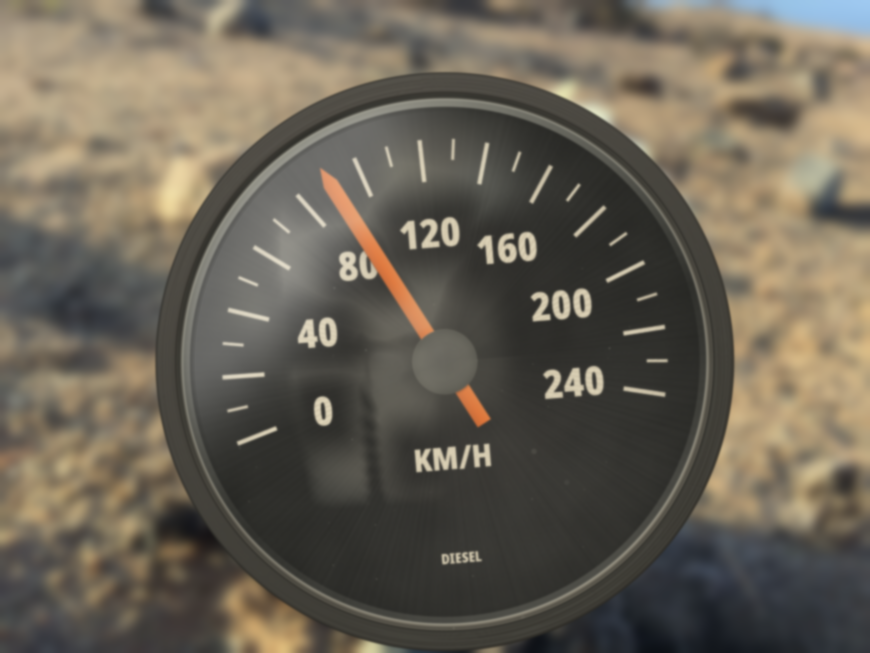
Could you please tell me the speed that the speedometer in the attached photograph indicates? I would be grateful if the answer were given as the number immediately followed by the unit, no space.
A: 90km/h
